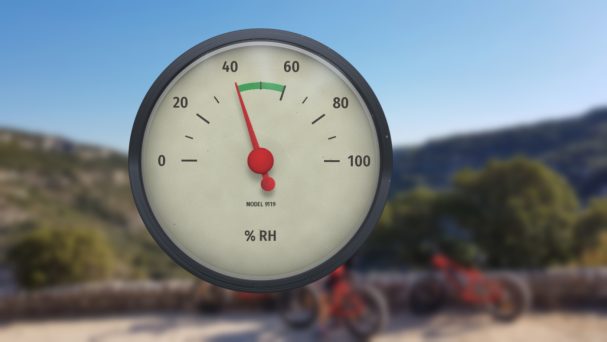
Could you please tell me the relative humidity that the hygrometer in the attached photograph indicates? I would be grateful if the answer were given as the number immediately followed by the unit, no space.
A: 40%
